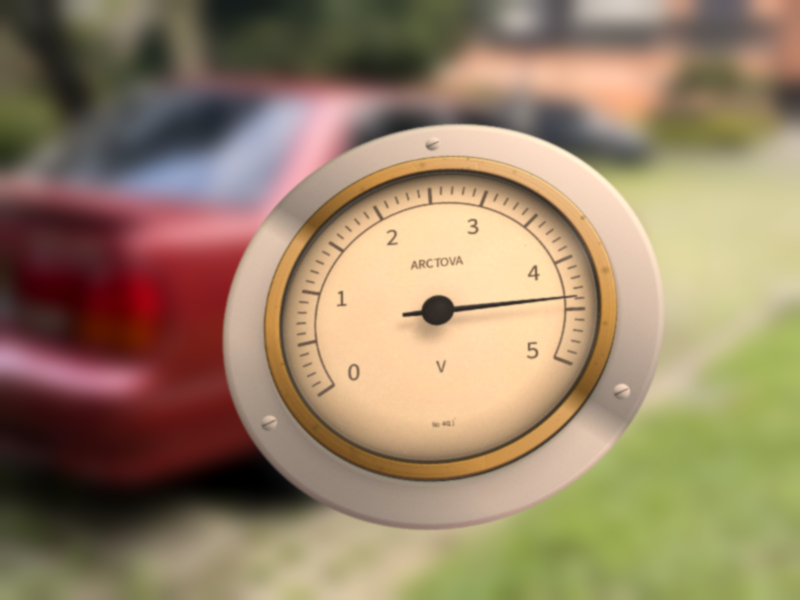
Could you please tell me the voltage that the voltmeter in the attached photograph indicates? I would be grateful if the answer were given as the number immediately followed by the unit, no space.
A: 4.4V
